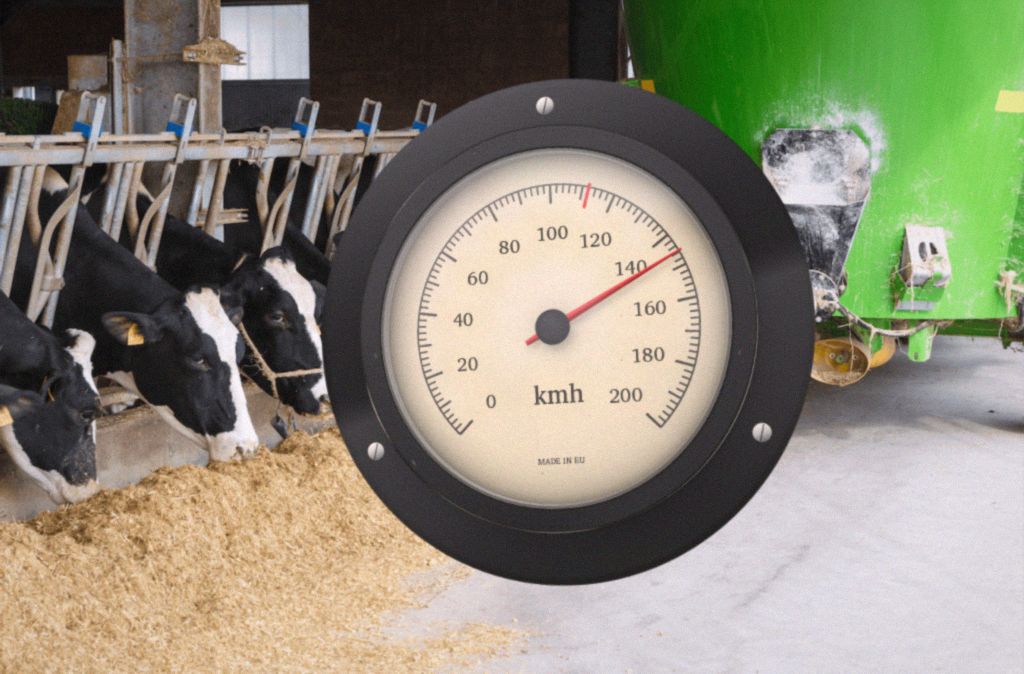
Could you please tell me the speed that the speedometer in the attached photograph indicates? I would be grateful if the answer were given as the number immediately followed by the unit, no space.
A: 146km/h
